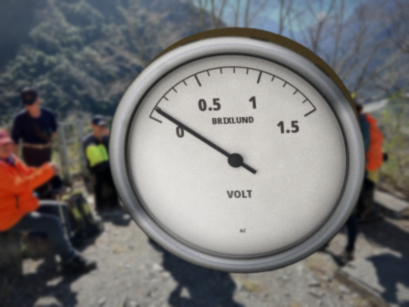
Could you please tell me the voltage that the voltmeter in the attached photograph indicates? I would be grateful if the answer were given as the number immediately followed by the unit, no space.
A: 0.1V
